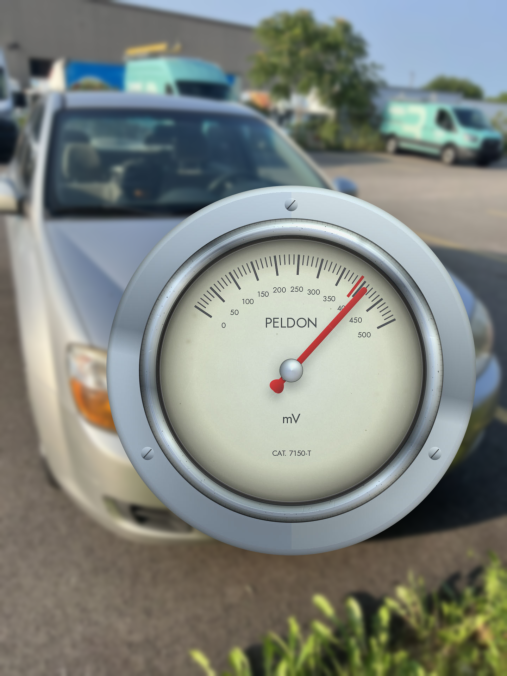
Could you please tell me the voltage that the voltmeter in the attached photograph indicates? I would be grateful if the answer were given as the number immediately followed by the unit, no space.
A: 410mV
